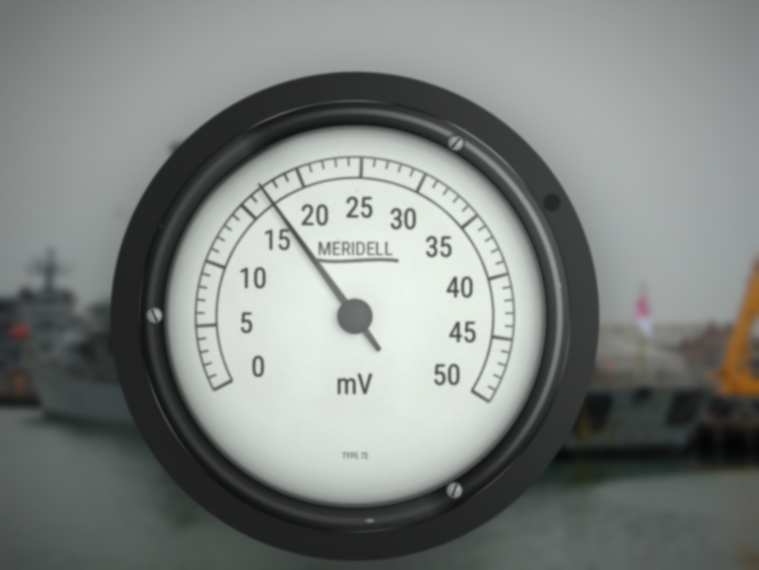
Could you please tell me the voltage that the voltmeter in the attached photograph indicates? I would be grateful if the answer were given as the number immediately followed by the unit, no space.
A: 17mV
